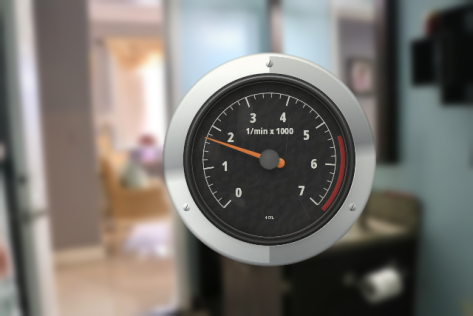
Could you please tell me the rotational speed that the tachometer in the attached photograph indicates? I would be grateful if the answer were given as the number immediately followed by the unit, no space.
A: 1700rpm
